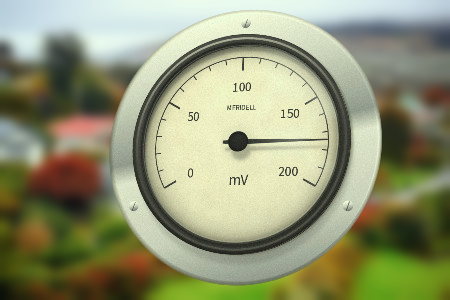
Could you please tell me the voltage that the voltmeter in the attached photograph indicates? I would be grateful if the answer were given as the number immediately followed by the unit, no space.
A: 175mV
